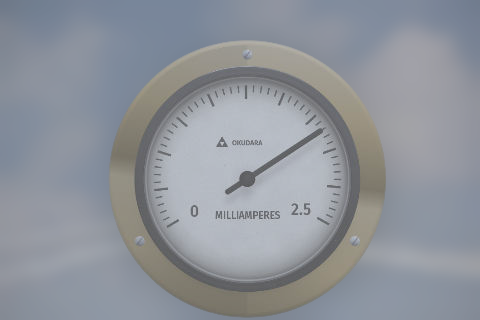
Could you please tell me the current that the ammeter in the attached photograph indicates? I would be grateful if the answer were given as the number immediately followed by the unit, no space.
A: 1.85mA
